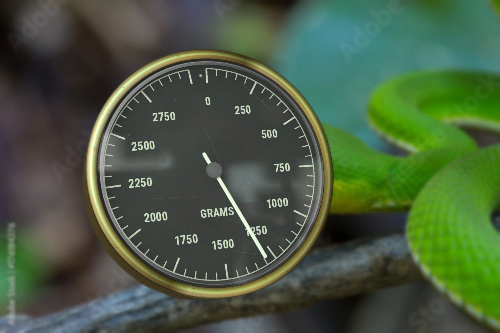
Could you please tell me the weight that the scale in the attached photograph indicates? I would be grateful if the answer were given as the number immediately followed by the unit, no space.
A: 1300g
